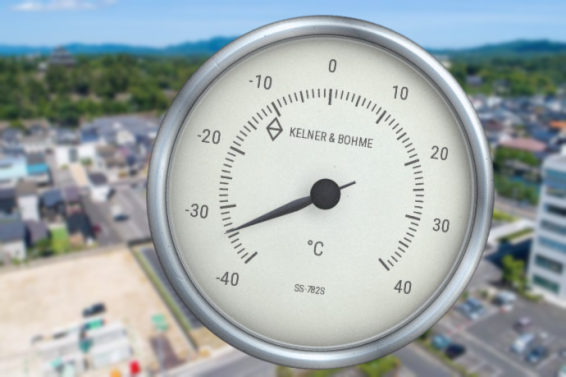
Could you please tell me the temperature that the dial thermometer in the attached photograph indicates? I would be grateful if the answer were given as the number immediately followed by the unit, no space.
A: -34°C
